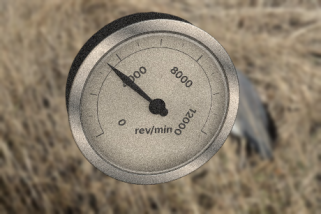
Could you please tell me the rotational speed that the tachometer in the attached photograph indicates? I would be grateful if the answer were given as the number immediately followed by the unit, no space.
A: 3500rpm
